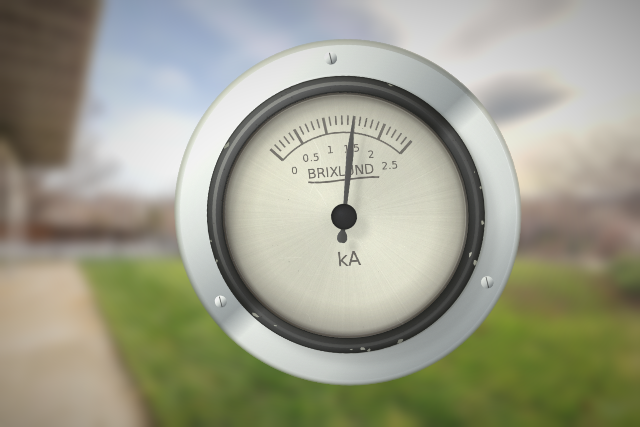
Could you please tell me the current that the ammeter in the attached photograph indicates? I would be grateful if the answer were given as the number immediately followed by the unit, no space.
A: 1.5kA
